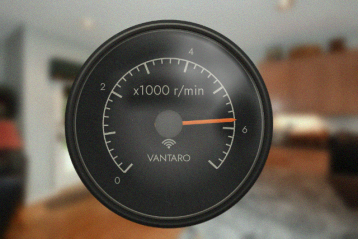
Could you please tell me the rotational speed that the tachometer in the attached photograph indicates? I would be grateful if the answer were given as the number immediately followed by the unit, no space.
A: 5800rpm
